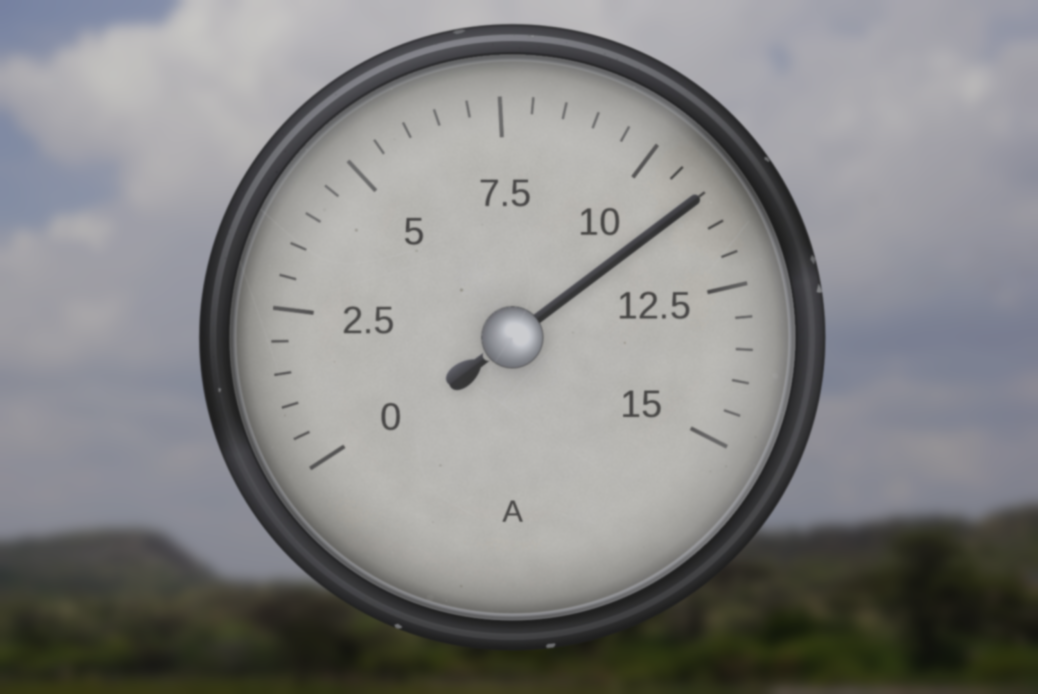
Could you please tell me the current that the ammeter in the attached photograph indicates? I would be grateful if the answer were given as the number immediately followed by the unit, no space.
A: 11A
